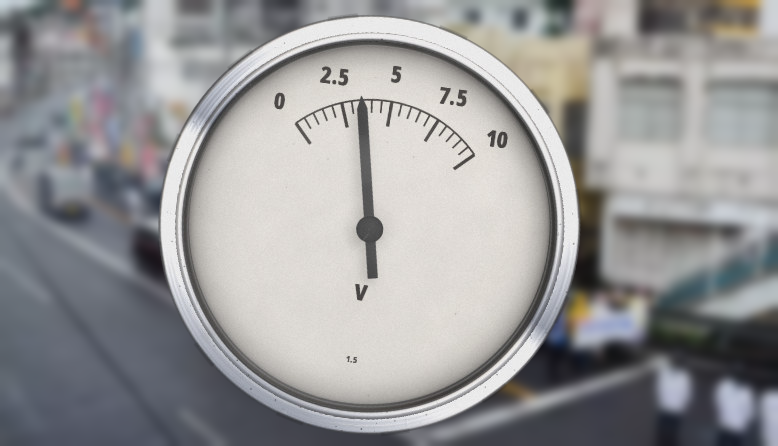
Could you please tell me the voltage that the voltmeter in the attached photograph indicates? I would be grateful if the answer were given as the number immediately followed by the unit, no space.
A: 3.5V
